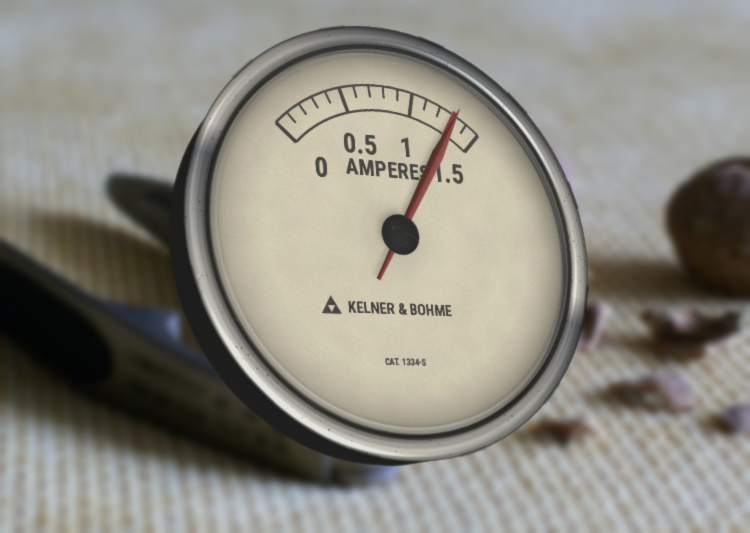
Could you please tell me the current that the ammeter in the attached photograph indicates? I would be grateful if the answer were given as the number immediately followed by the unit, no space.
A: 1.3A
